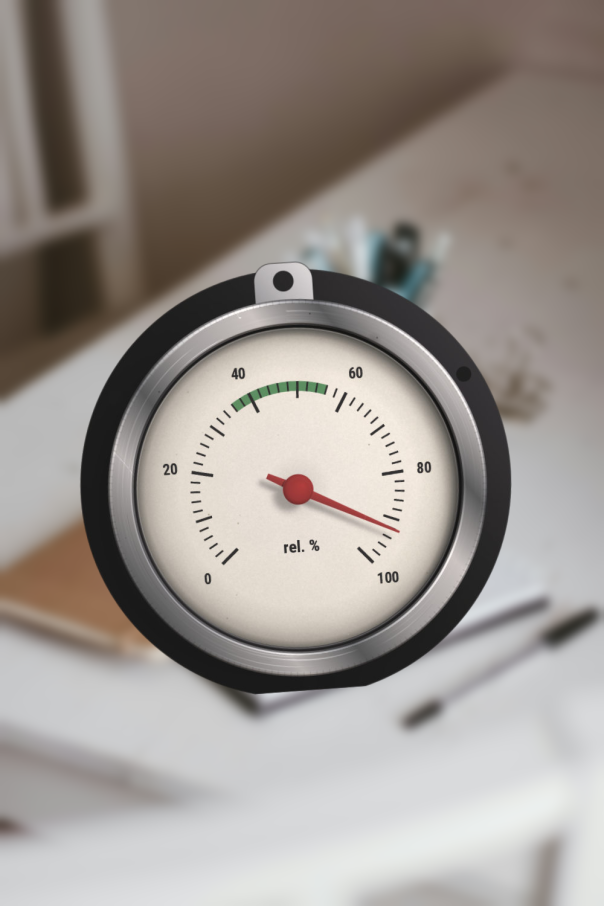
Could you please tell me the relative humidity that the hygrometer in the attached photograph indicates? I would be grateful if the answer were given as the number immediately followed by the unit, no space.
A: 92%
